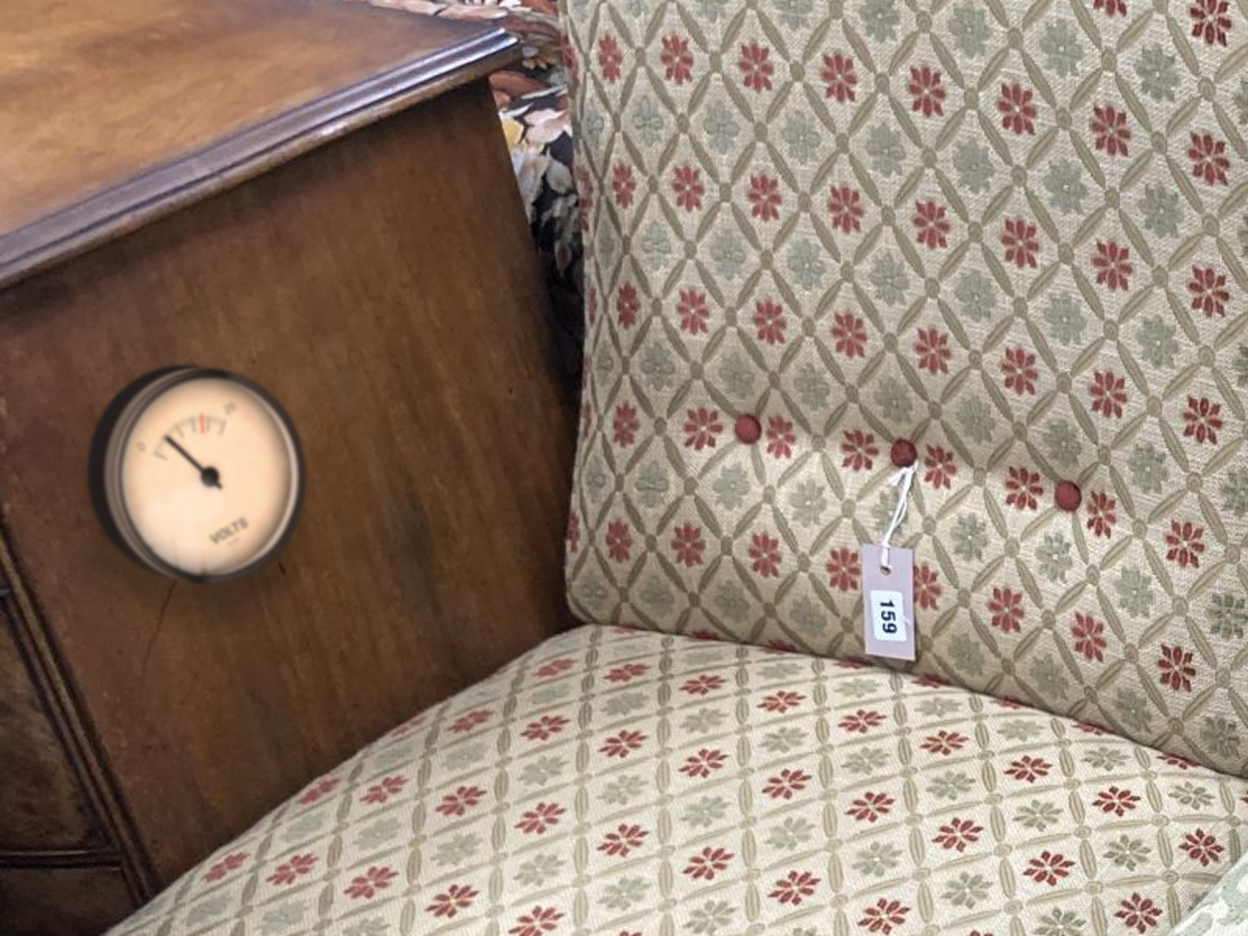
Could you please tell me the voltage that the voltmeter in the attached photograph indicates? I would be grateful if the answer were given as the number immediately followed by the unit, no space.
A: 5V
